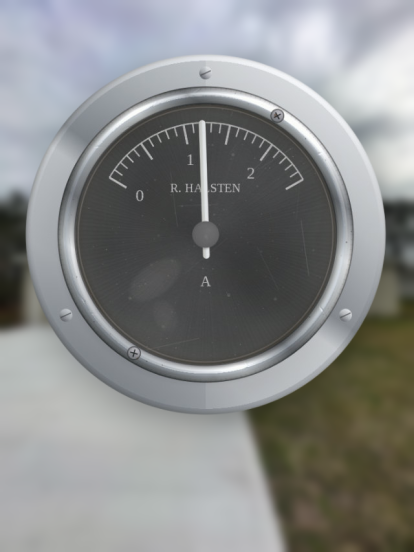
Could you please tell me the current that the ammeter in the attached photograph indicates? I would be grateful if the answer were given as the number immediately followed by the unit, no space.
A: 1.2A
